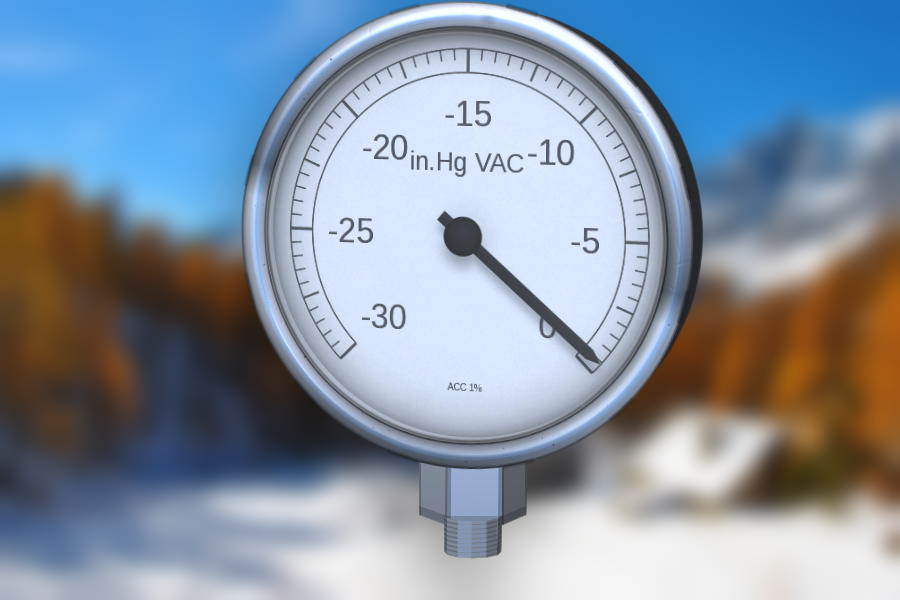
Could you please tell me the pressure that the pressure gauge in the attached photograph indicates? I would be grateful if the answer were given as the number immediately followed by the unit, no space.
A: -0.5inHg
